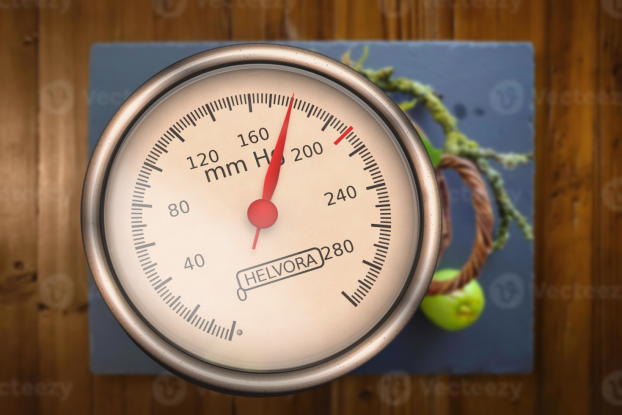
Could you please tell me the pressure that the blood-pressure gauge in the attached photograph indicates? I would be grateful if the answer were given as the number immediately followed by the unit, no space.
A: 180mmHg
